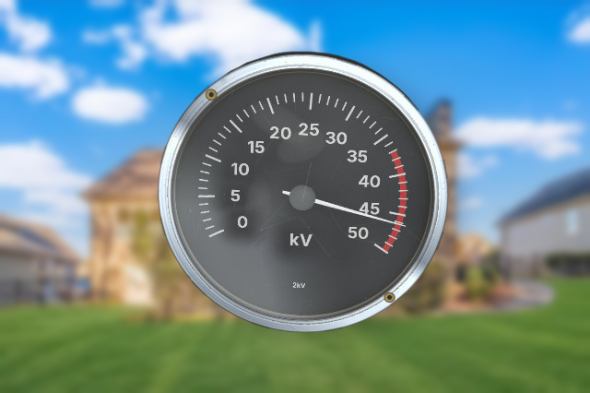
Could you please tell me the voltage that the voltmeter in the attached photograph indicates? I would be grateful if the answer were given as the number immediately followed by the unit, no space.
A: 46kV
